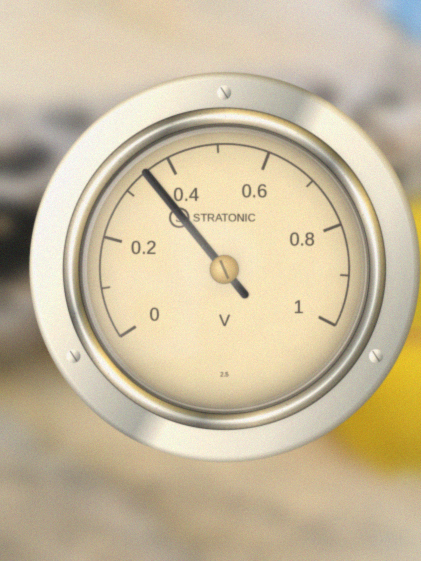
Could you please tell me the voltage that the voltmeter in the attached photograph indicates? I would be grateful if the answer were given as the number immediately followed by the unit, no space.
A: 0.35V
